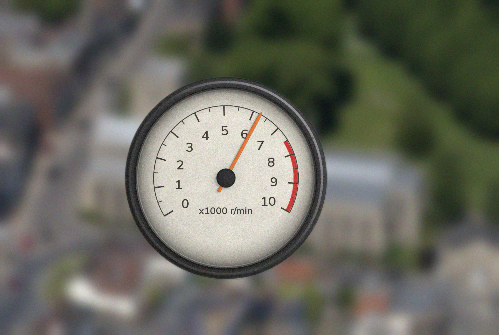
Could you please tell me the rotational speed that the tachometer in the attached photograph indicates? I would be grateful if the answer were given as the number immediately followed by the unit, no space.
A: 6250rpm
